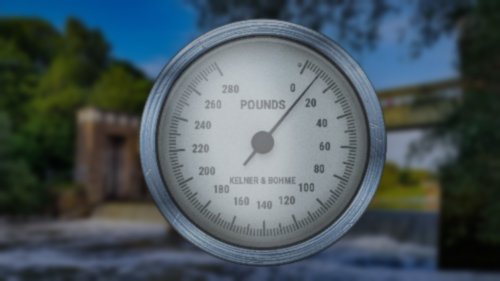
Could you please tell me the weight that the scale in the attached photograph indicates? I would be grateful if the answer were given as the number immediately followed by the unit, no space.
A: 10lb
